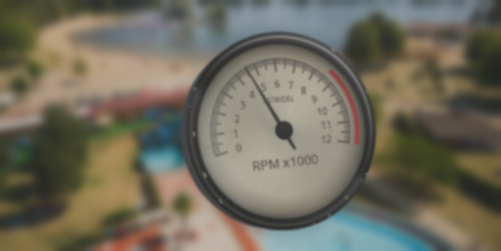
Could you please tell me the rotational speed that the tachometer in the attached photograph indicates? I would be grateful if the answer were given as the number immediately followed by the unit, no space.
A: 4500rpm
